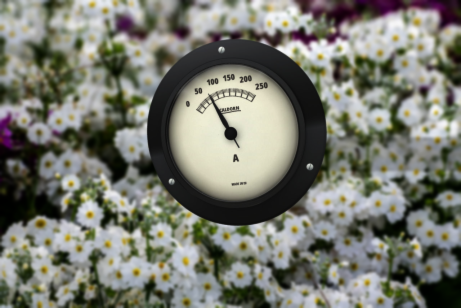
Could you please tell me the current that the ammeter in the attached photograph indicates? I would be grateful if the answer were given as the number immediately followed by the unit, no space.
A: 75A
